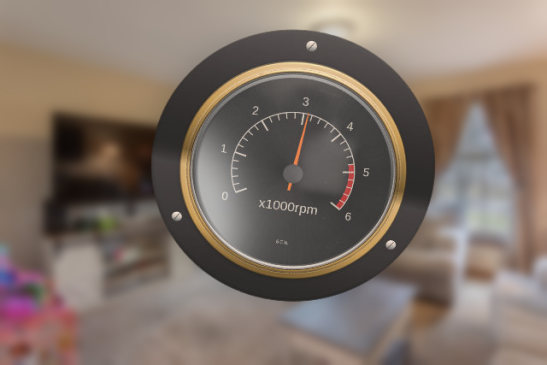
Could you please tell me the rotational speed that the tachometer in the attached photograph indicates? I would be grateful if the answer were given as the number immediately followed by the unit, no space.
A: 3100rpm
